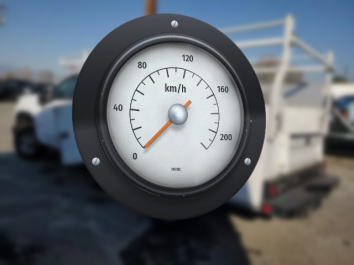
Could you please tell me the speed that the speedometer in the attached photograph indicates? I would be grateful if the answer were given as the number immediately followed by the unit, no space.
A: 0km/h
